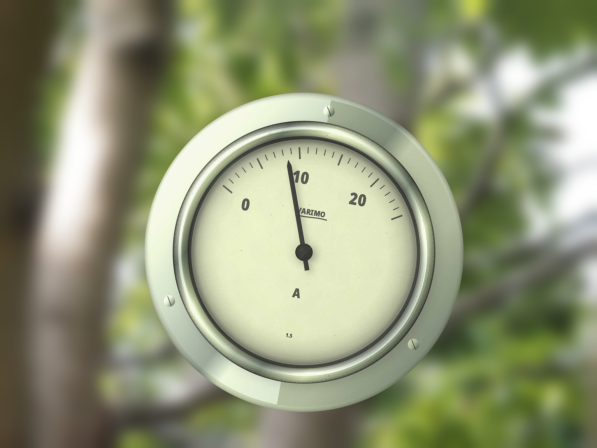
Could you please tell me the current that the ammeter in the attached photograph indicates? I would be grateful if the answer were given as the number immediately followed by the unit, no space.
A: 8.5A
